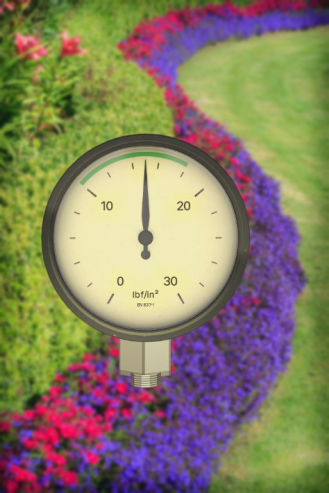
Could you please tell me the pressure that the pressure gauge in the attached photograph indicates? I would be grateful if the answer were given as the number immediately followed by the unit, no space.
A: 15psi
